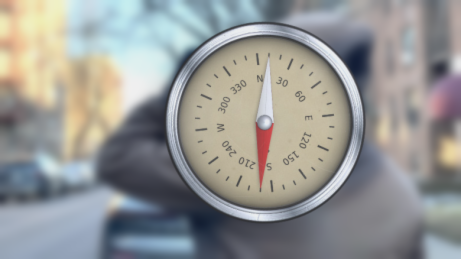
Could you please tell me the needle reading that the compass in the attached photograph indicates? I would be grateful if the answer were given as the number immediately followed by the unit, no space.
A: 190°
